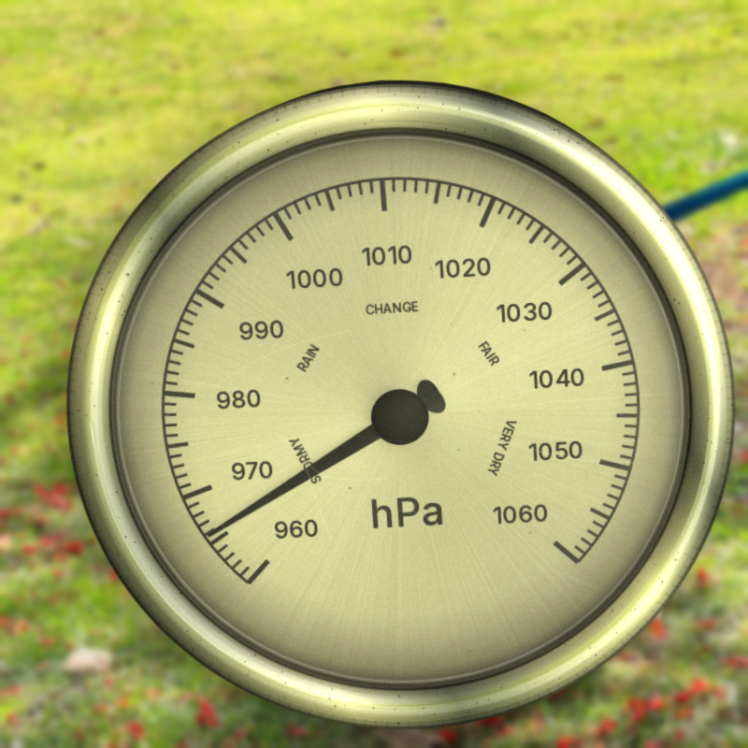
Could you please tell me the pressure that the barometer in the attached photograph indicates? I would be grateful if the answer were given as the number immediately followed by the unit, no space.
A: 966hPa
